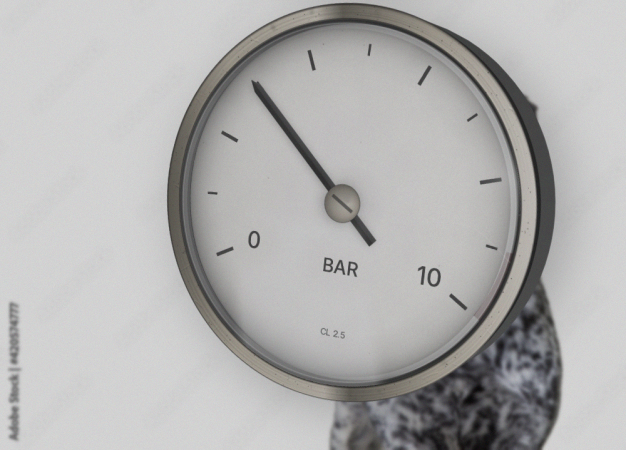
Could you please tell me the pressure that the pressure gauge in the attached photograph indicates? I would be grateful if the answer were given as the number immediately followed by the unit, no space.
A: 3bar
